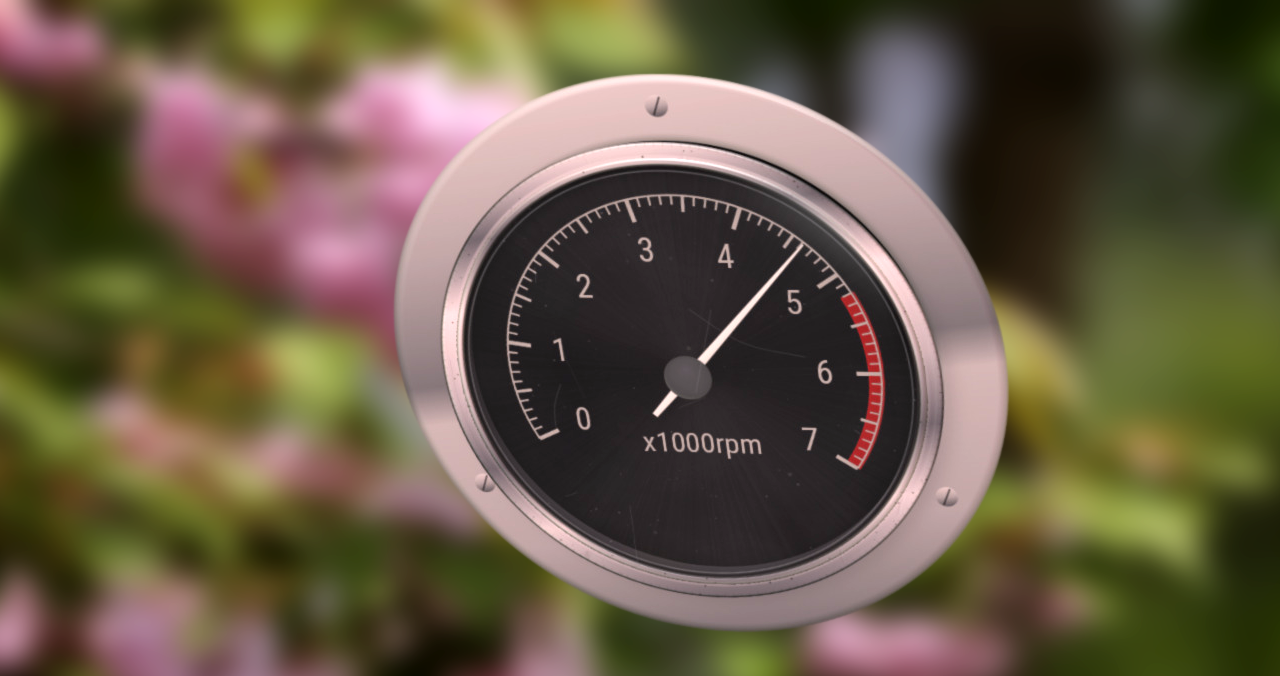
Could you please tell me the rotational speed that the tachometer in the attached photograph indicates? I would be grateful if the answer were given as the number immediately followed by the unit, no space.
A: 4600rpm
